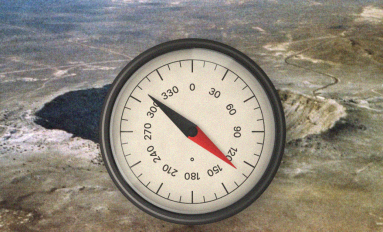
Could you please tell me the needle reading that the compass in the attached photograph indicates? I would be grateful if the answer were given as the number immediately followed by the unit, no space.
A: 130°
